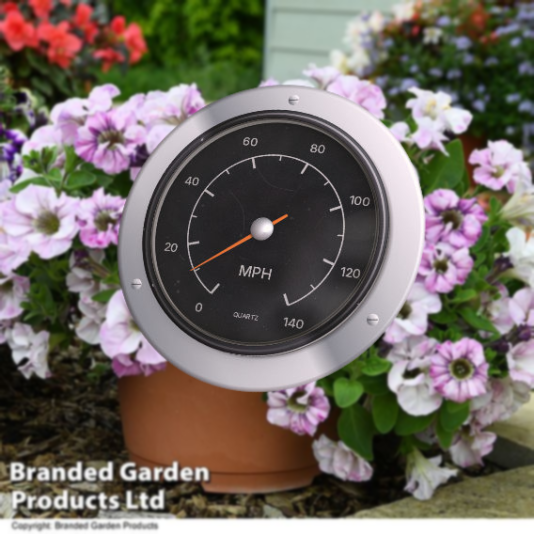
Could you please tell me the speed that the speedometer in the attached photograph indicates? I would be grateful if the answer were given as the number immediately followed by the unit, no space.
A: 10mph
